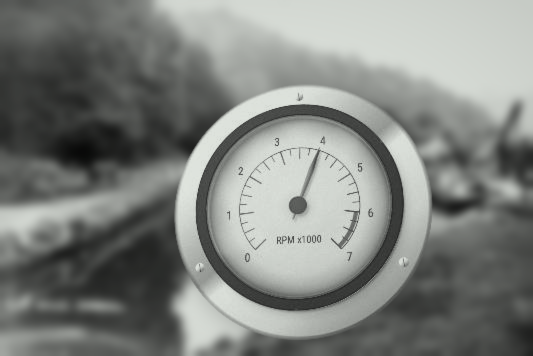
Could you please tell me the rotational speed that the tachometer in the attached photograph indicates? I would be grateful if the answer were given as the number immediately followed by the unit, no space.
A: 4000rpm
